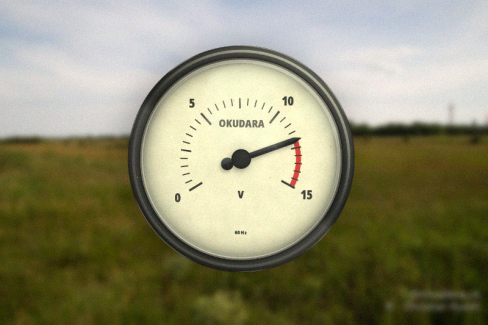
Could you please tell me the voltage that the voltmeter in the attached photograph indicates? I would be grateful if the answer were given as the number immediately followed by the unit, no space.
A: 12V
